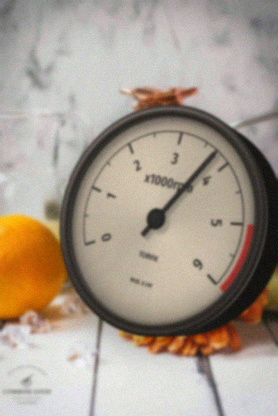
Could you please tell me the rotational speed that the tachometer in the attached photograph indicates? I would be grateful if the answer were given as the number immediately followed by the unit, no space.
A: 3750rpm
